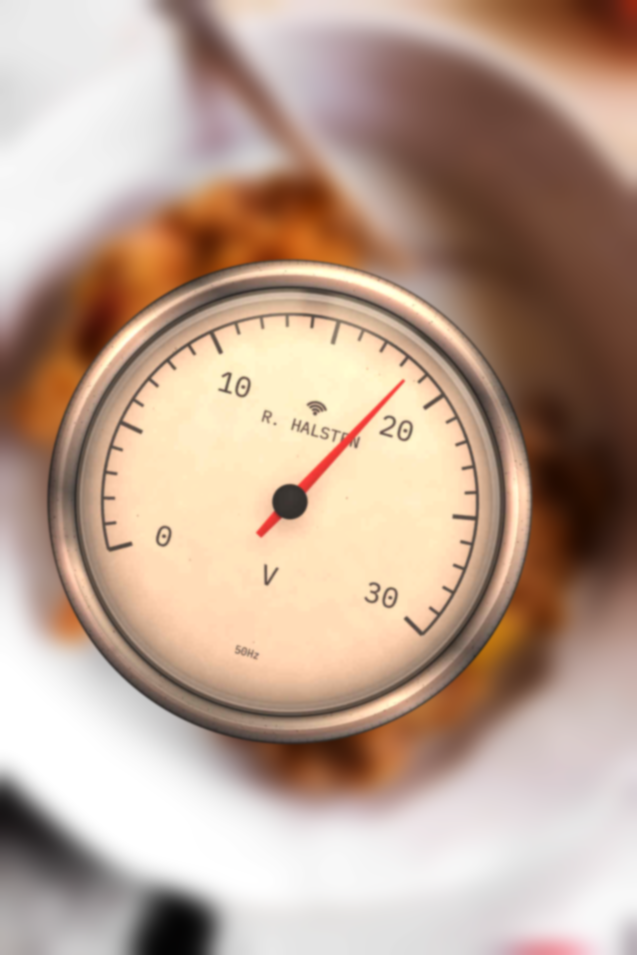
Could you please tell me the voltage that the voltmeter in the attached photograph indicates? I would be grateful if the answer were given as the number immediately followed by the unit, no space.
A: 18.5V
